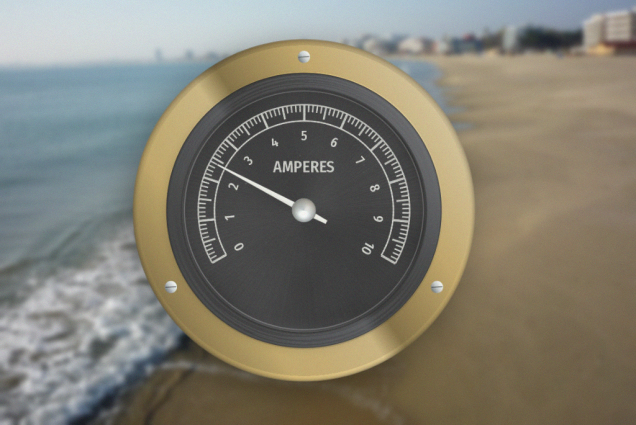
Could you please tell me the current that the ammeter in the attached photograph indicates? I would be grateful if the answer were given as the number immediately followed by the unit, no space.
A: 2.4A
